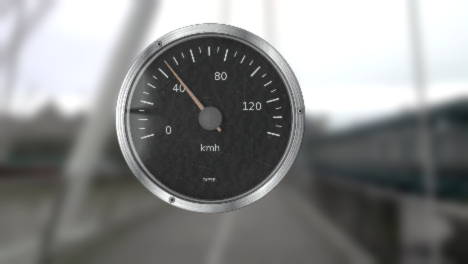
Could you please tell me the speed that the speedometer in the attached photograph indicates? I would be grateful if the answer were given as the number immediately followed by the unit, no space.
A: 45km/h
